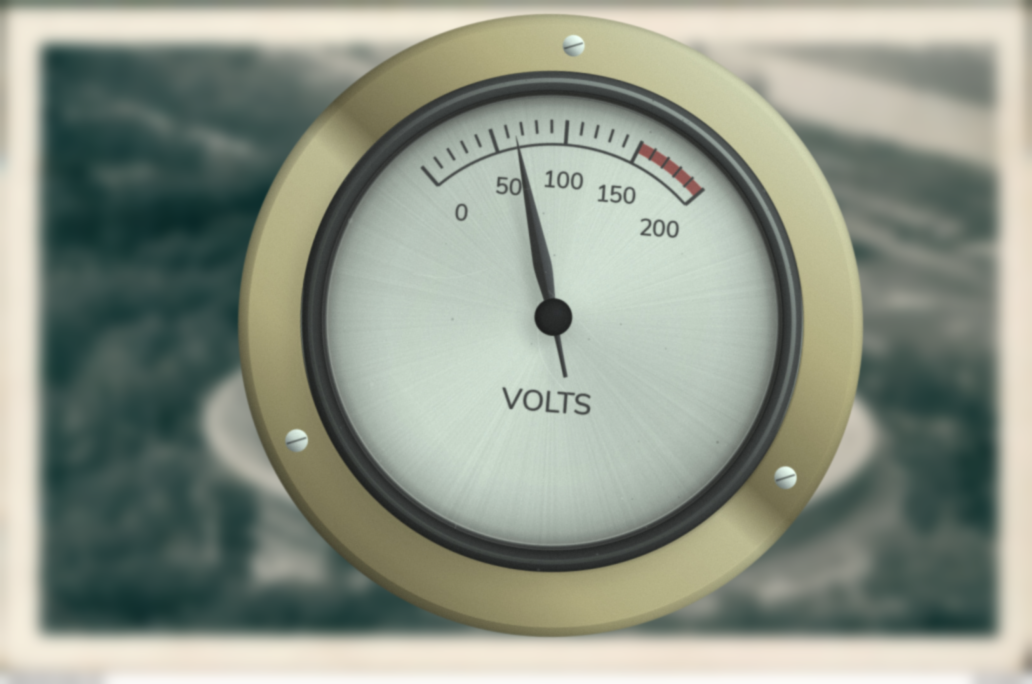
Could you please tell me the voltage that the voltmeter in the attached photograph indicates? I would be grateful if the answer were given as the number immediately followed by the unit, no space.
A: 65V
